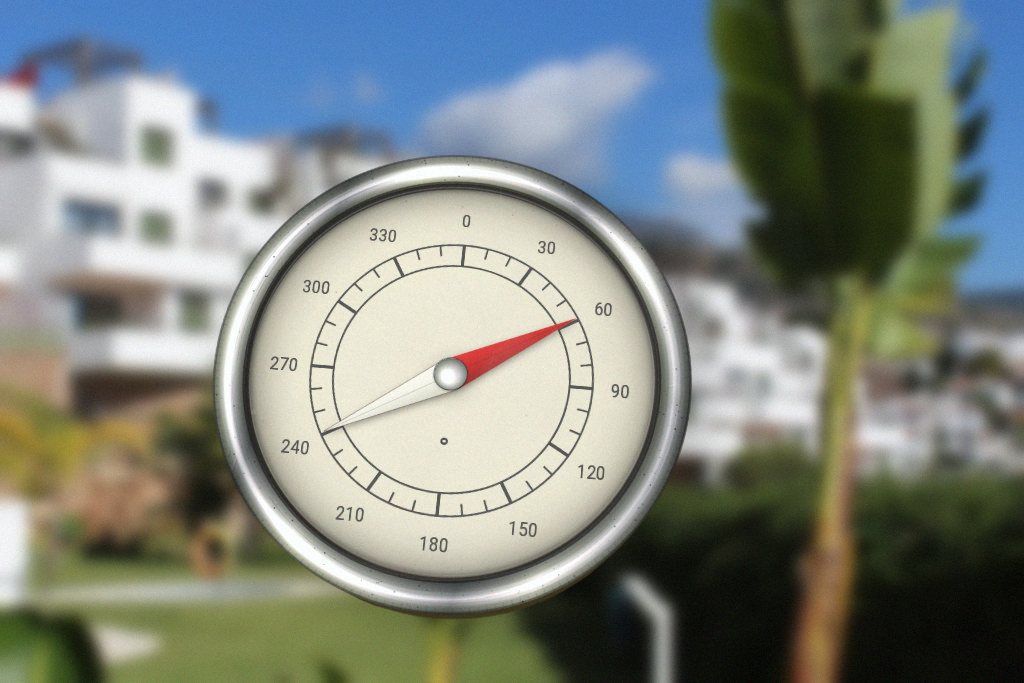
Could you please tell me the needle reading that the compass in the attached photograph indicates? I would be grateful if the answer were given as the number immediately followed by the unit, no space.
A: 60°
